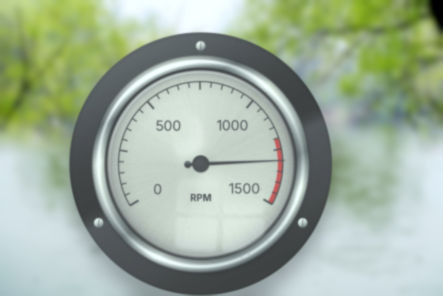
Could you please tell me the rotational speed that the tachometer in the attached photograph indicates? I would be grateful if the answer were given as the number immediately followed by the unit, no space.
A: 1300rpm
